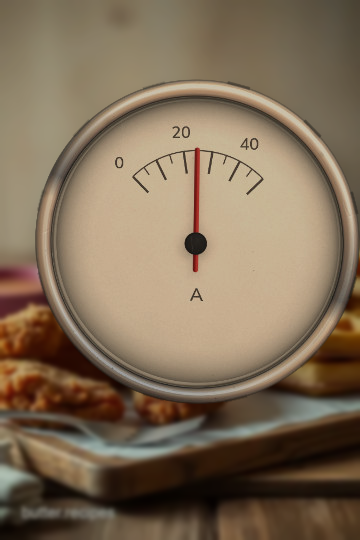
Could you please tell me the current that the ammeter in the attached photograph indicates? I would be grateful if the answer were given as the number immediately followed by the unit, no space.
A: 25A
